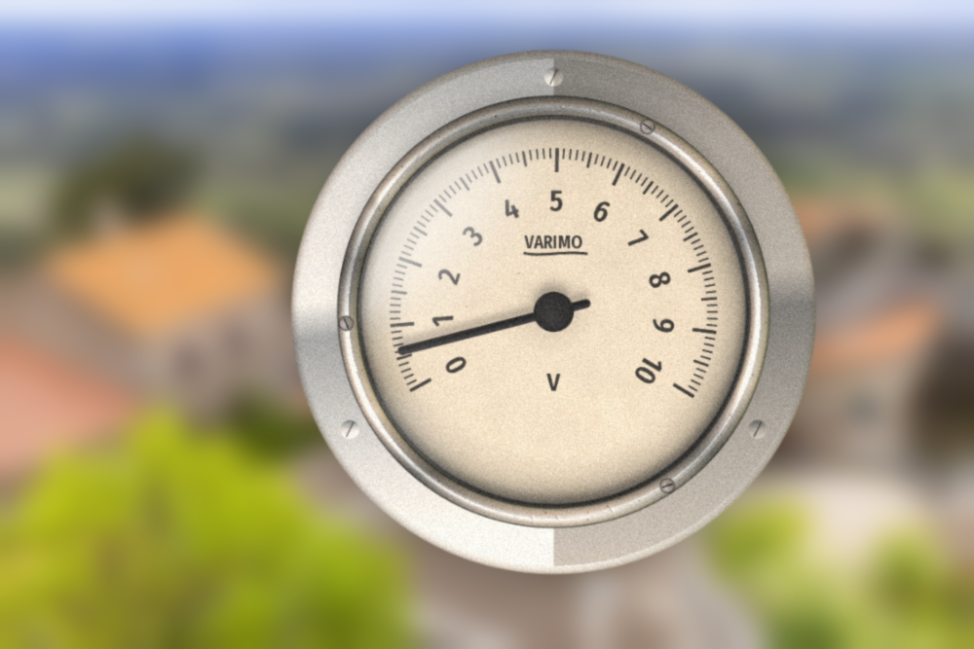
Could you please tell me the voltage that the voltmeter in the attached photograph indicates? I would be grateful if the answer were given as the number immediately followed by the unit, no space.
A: 0.6V
